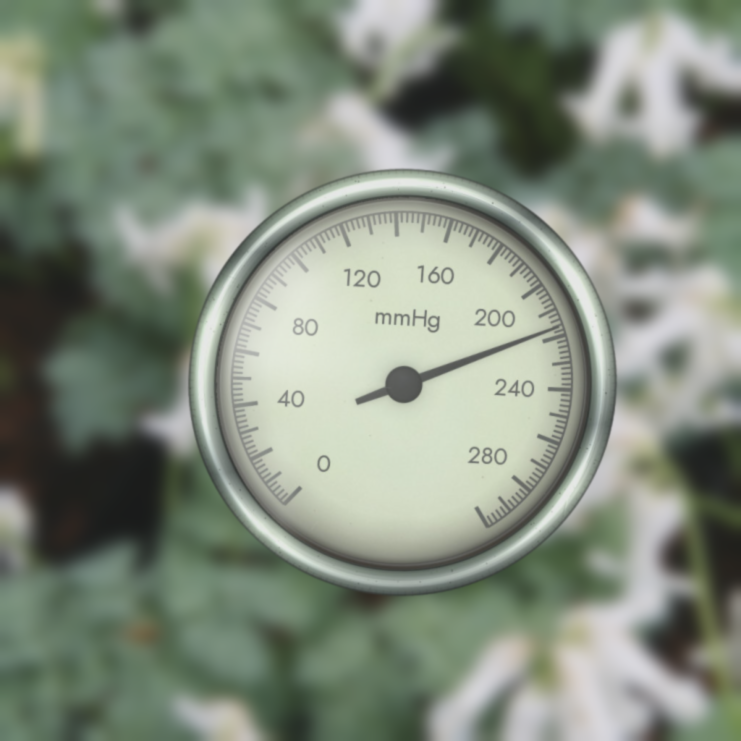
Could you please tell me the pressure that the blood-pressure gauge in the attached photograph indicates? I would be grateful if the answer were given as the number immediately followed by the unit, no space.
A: 216mmHg
